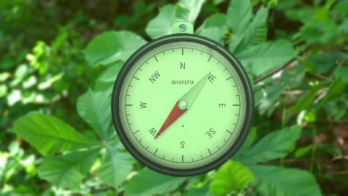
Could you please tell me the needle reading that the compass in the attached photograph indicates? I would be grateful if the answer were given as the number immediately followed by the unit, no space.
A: 220°
